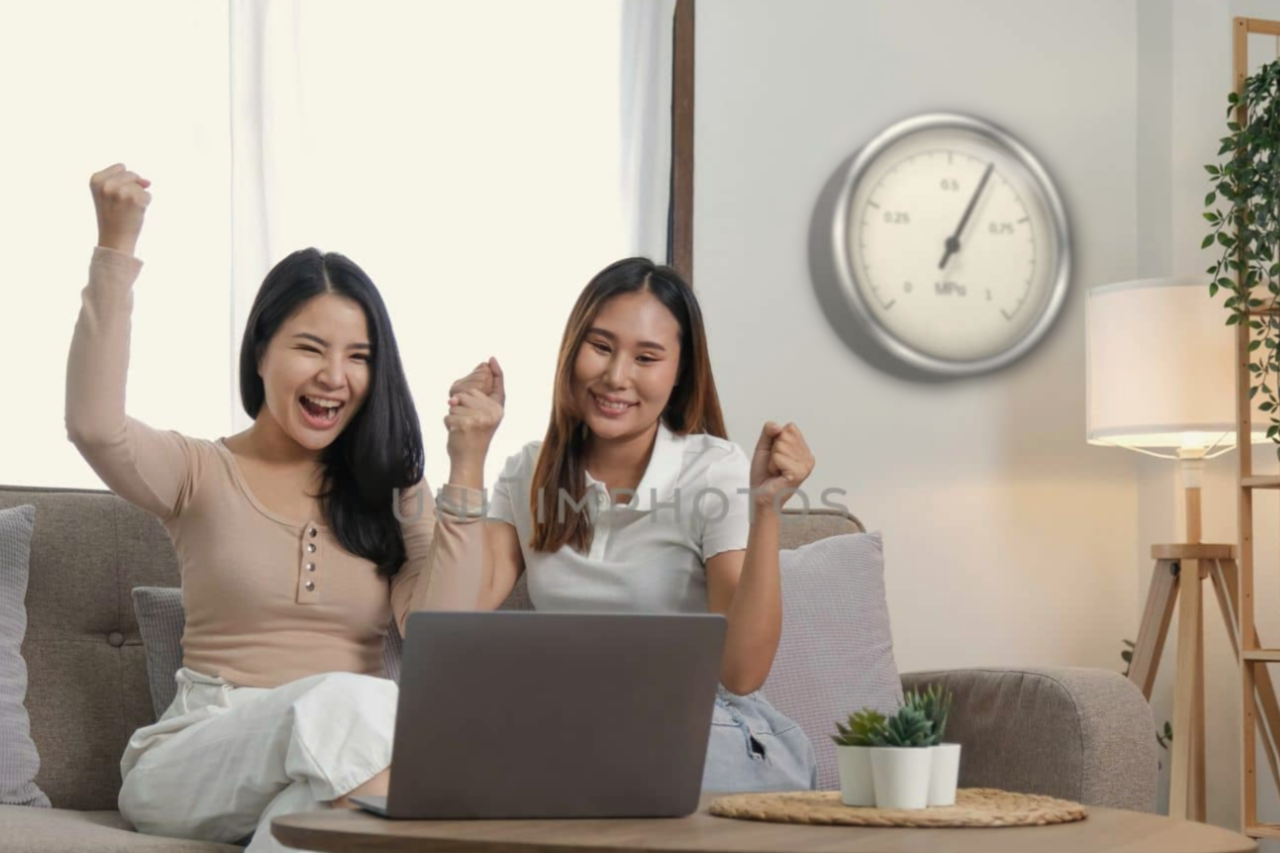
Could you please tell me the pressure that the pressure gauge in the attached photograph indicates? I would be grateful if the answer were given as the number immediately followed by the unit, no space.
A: 0.6MPa
